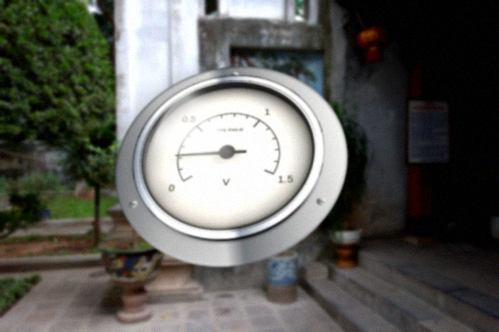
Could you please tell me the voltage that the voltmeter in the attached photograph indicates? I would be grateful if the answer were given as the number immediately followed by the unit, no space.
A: 0.2V
